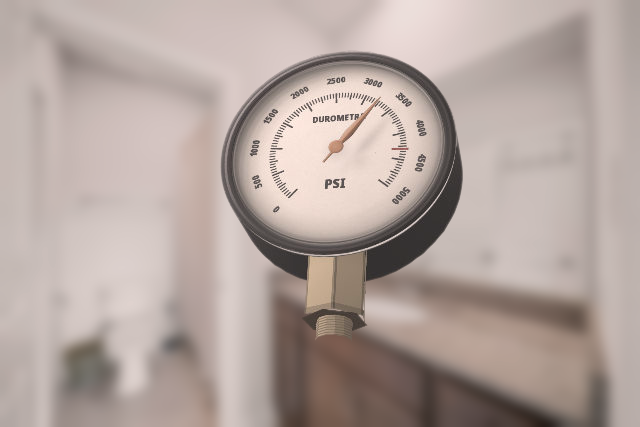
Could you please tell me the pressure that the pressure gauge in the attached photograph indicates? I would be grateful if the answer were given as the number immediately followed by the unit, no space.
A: 3250psi
